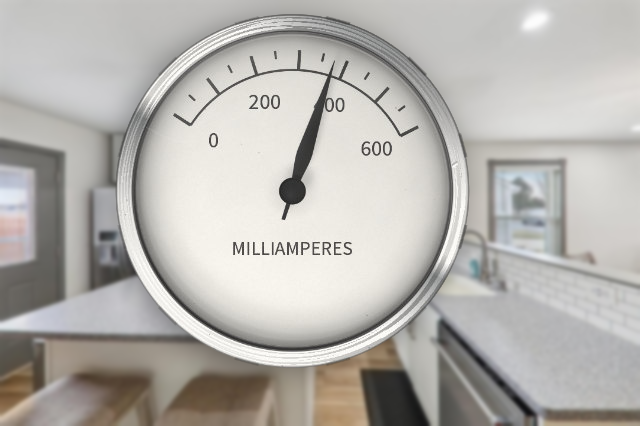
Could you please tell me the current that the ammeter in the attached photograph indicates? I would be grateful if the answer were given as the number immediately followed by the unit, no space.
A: 375mA
